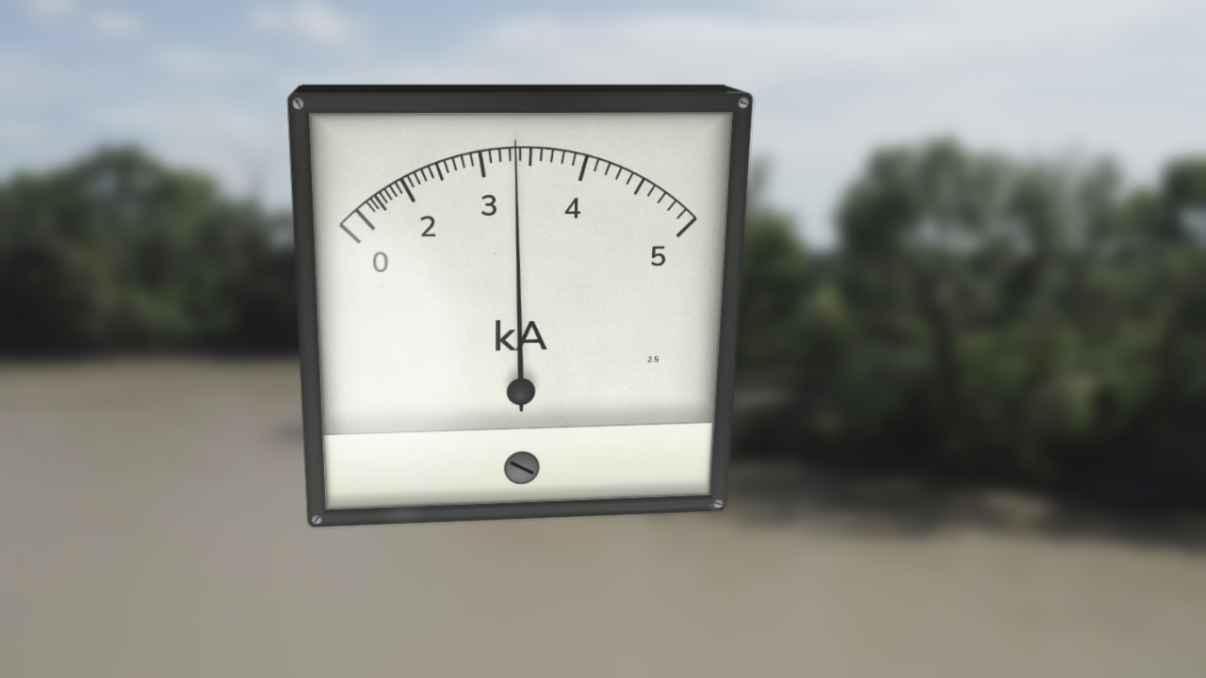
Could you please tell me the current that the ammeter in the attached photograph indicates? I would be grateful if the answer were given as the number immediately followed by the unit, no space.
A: 3.35kA
